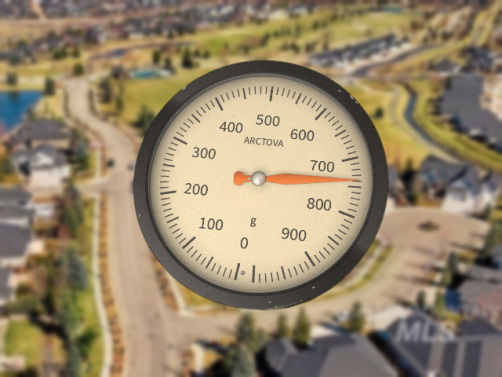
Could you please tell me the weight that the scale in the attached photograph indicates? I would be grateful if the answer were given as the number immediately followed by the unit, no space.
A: 740g
